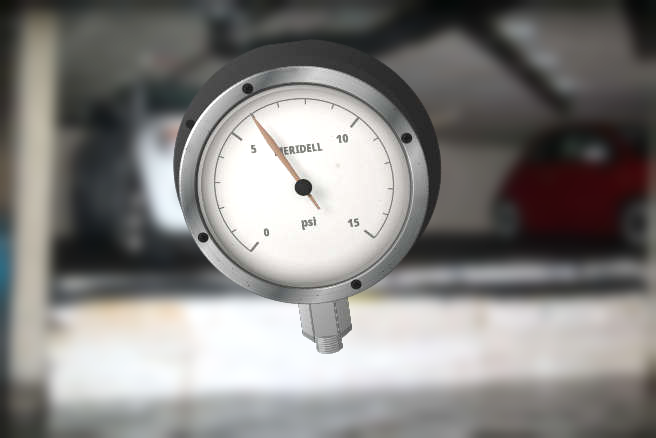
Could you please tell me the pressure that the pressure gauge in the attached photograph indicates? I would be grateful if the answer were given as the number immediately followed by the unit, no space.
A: 6psi
